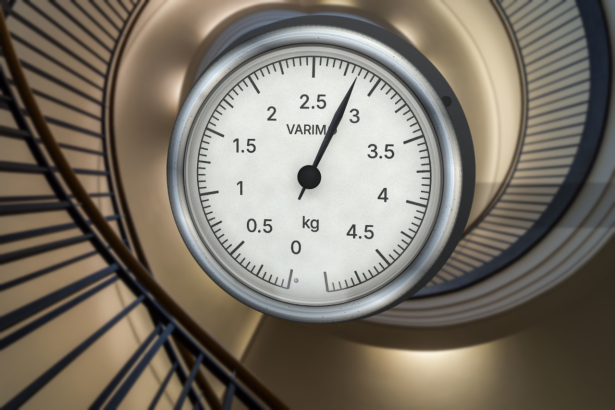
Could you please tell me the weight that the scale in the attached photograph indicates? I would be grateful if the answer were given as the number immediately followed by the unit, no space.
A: 2.85kg
